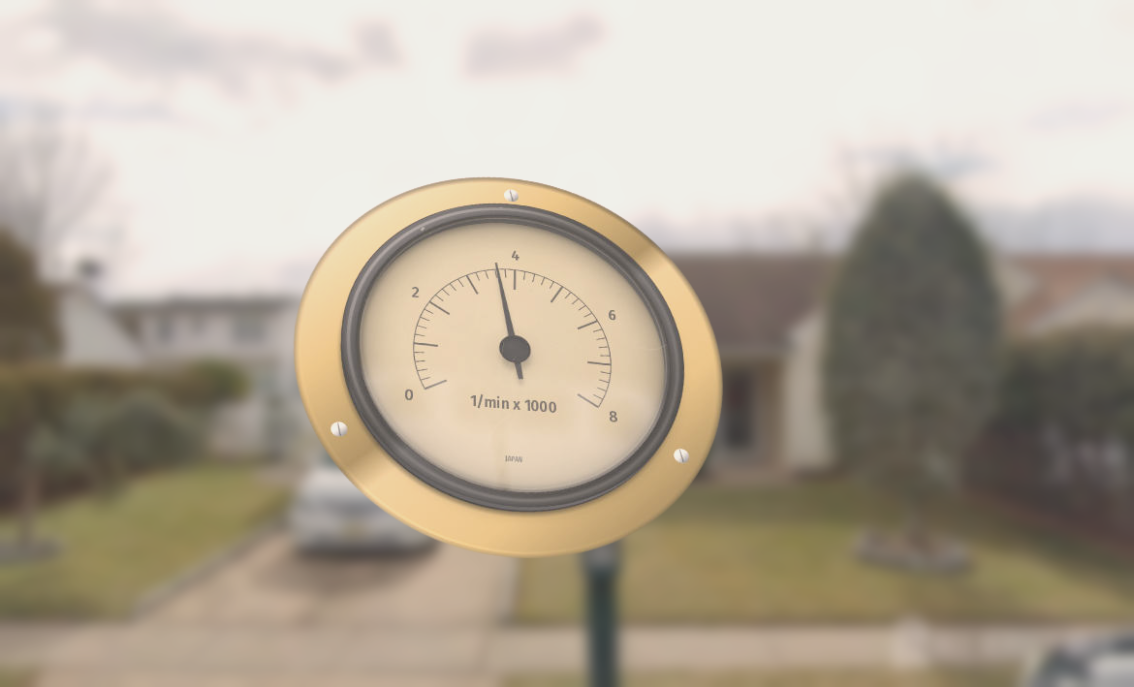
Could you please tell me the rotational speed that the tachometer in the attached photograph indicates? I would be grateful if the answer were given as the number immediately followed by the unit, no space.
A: 3600rpm
